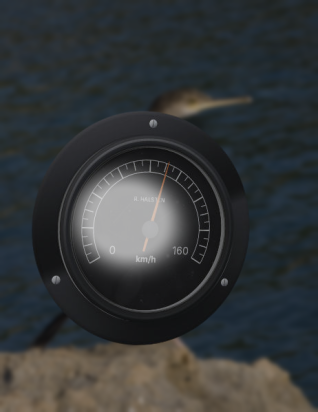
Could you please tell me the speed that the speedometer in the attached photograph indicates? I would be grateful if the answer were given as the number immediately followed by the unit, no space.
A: 90km/h
